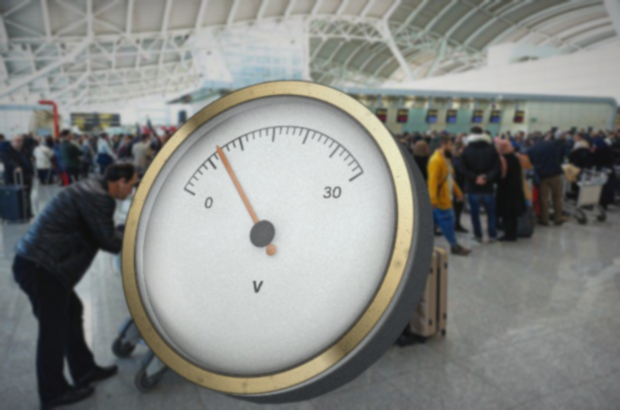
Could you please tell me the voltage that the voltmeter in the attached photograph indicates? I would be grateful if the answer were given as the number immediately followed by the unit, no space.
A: 7V
